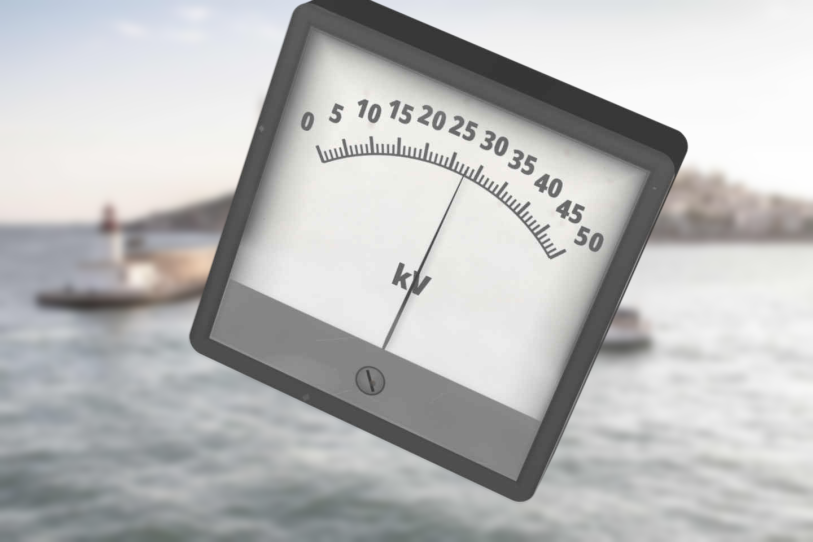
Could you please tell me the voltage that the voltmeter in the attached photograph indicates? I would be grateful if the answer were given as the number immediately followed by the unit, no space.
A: 28kV
